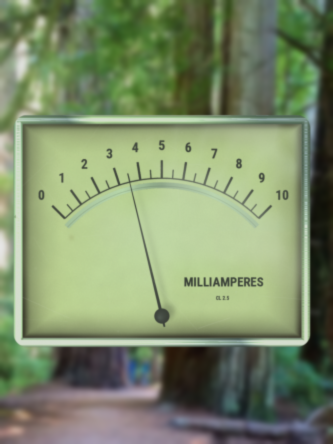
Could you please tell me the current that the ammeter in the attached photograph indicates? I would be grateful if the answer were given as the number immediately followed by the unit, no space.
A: 3.5mA
